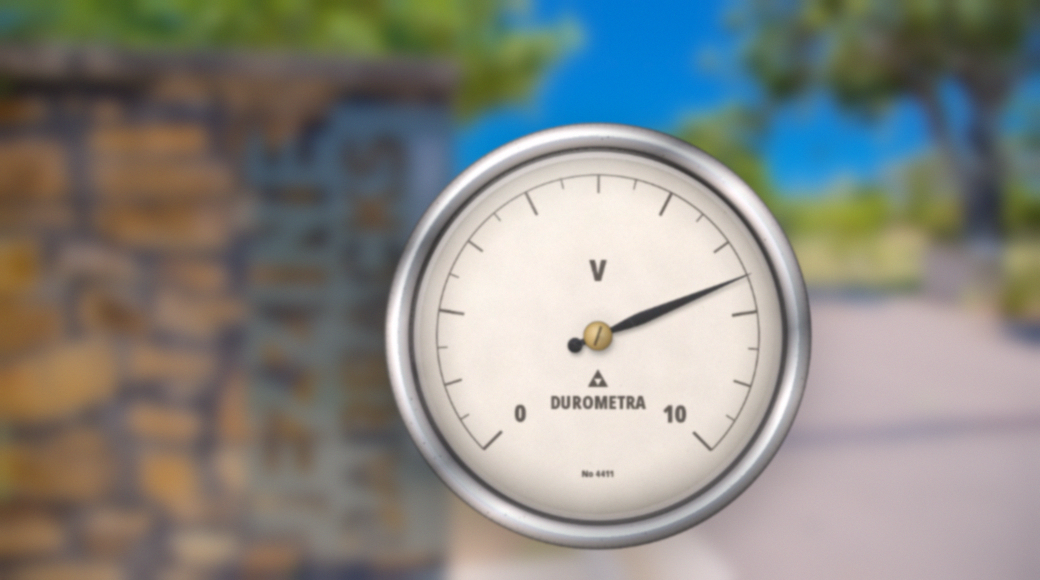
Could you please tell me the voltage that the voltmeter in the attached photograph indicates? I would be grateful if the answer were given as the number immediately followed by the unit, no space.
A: 7.5V
